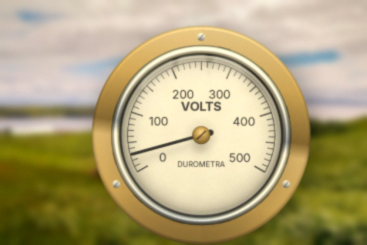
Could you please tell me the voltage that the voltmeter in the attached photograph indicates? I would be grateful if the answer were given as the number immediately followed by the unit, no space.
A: 30V
